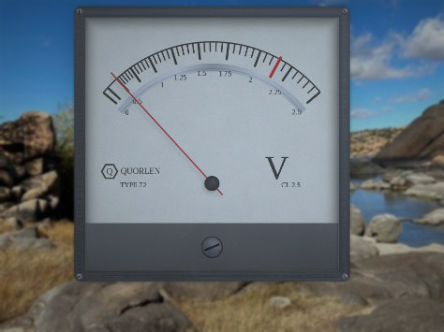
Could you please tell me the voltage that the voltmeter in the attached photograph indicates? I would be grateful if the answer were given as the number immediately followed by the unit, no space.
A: 0.5V
